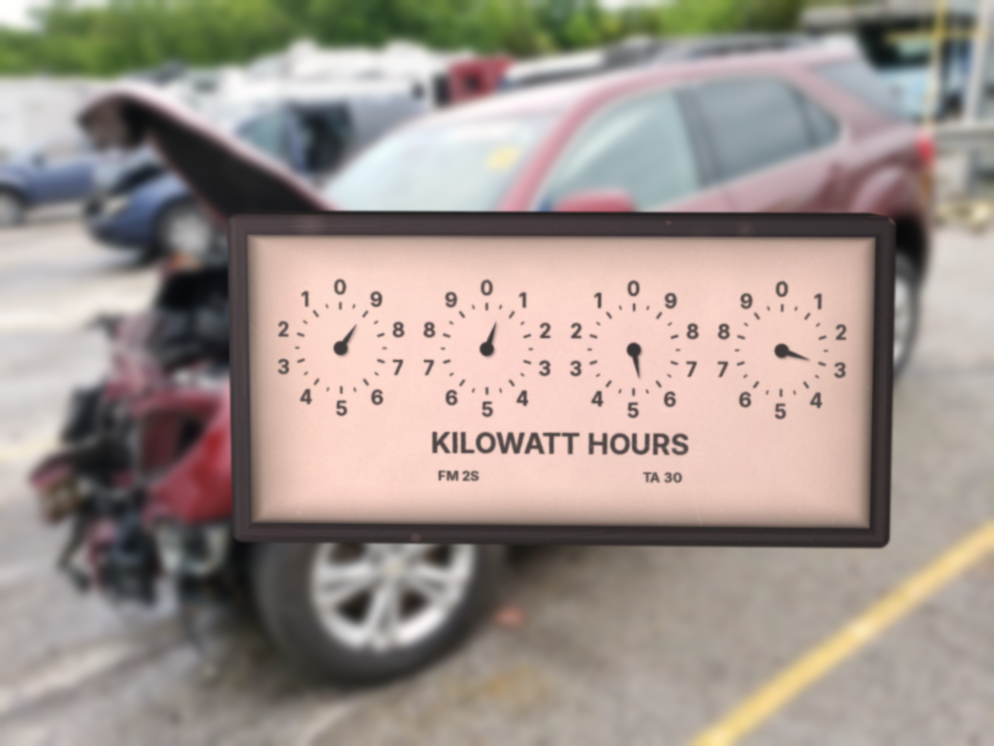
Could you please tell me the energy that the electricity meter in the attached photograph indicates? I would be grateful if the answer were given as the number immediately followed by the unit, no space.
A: 9053kWh
